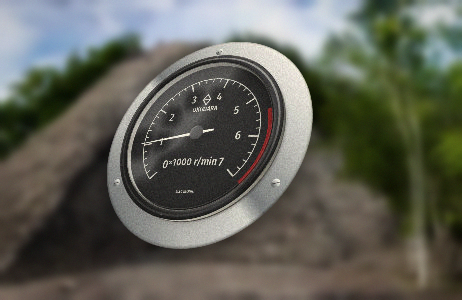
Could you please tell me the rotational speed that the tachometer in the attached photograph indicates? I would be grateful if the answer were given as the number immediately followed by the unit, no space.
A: 1000rpm
